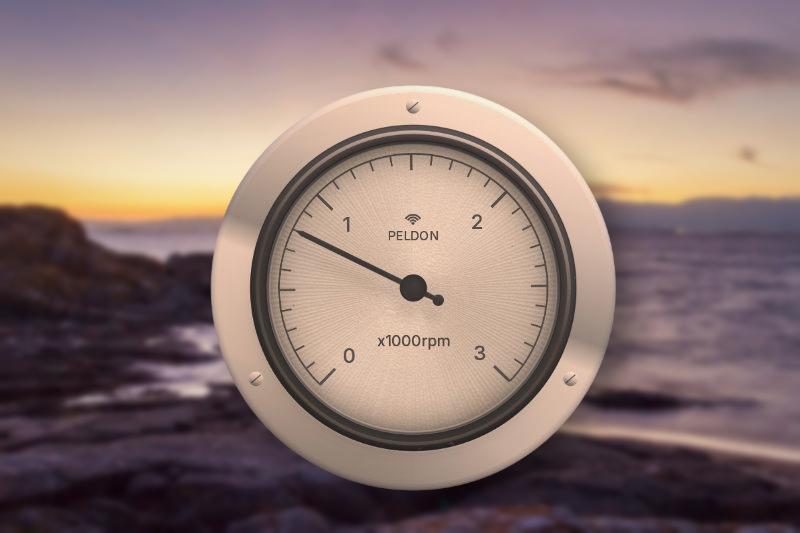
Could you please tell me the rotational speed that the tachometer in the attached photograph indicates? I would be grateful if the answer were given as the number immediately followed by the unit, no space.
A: 800rpm
